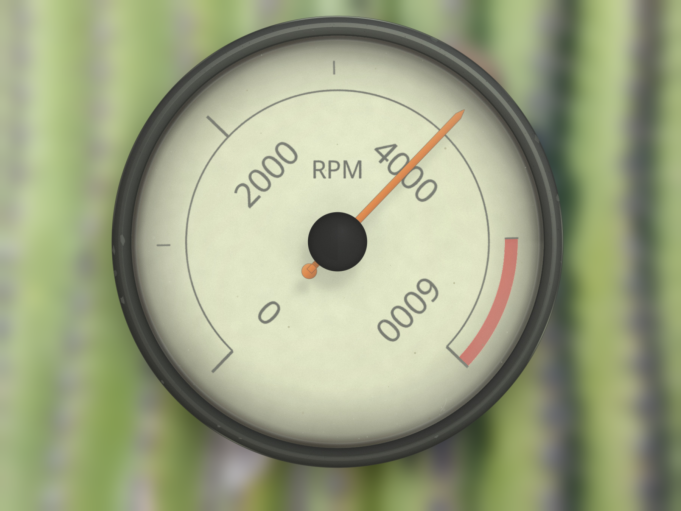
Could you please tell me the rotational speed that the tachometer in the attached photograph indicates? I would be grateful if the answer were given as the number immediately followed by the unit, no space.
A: 4000rpm
